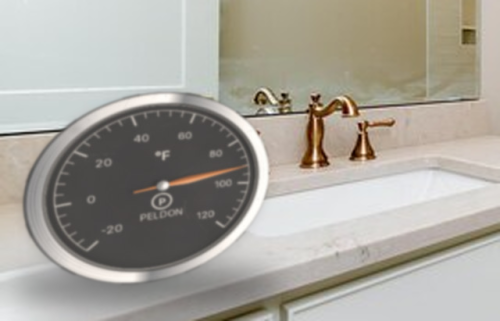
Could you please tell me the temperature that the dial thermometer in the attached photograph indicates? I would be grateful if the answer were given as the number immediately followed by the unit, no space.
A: 92°F
